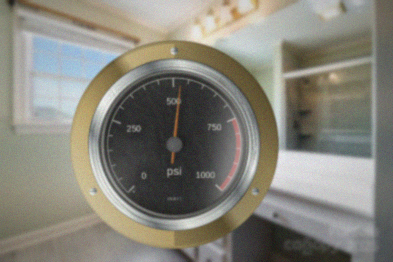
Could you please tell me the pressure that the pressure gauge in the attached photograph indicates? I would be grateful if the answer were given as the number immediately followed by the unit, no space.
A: 525psi
